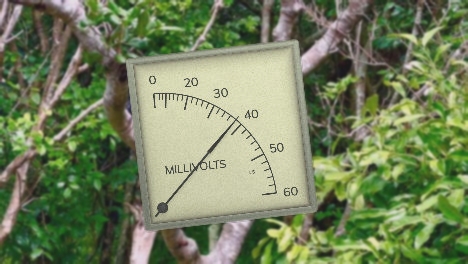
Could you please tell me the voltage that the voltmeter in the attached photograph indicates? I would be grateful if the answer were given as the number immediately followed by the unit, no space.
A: 38mV
